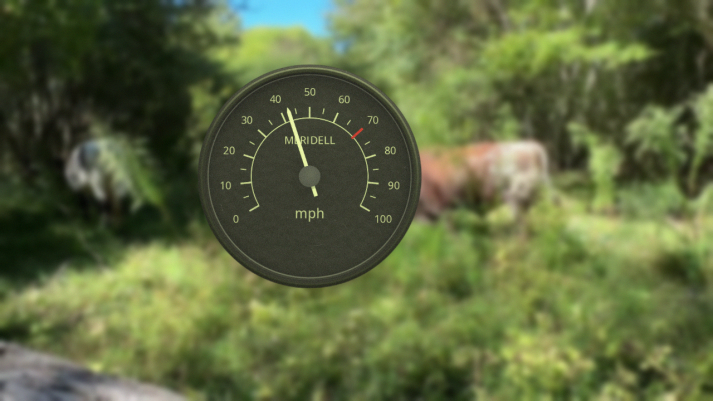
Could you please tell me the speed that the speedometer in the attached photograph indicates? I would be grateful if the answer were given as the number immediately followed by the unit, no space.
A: 42.5mph
